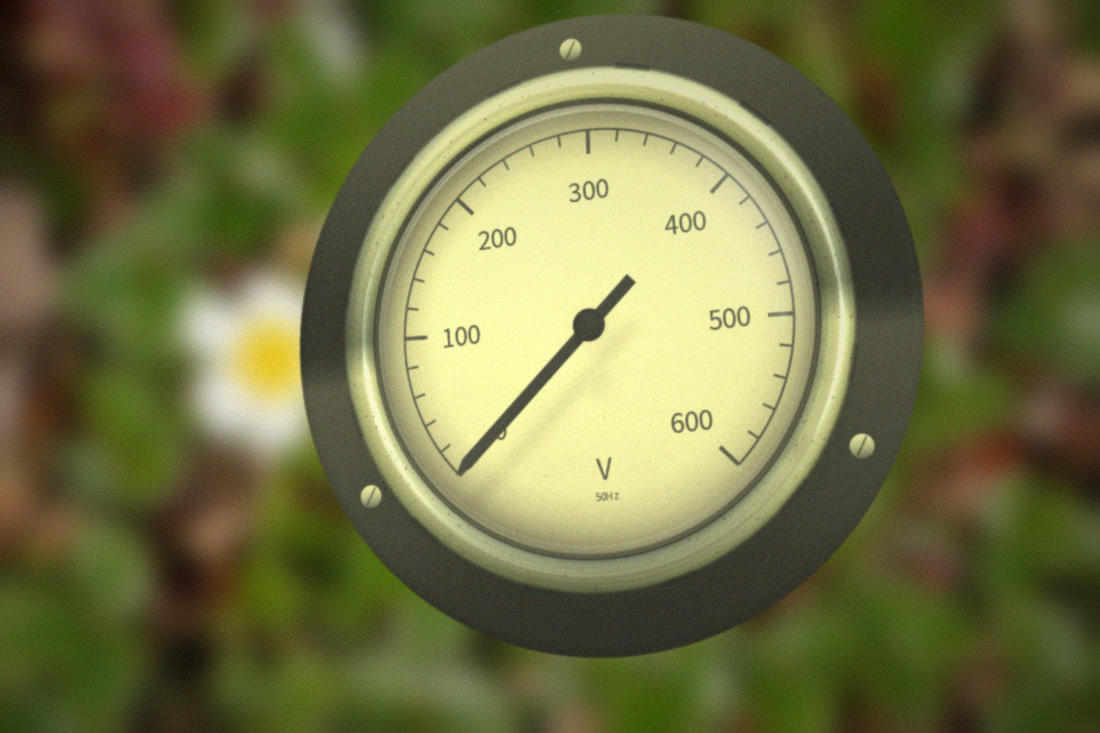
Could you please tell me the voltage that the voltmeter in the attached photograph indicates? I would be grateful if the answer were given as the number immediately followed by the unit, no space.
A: 0V
